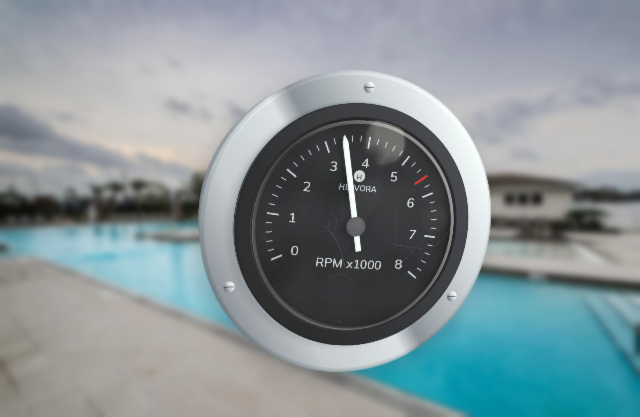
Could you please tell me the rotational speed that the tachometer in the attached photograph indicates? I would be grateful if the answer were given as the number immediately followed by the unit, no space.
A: 3400rpm
